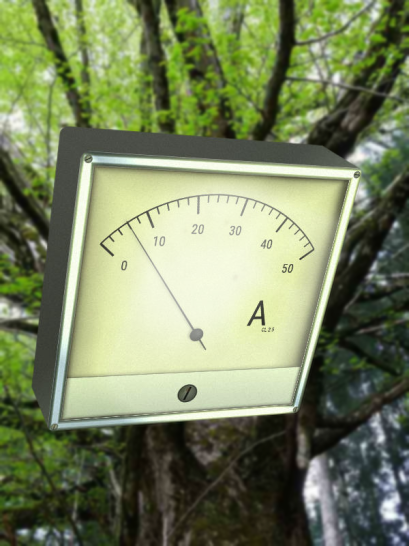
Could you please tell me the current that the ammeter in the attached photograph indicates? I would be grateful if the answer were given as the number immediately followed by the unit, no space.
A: 6A
